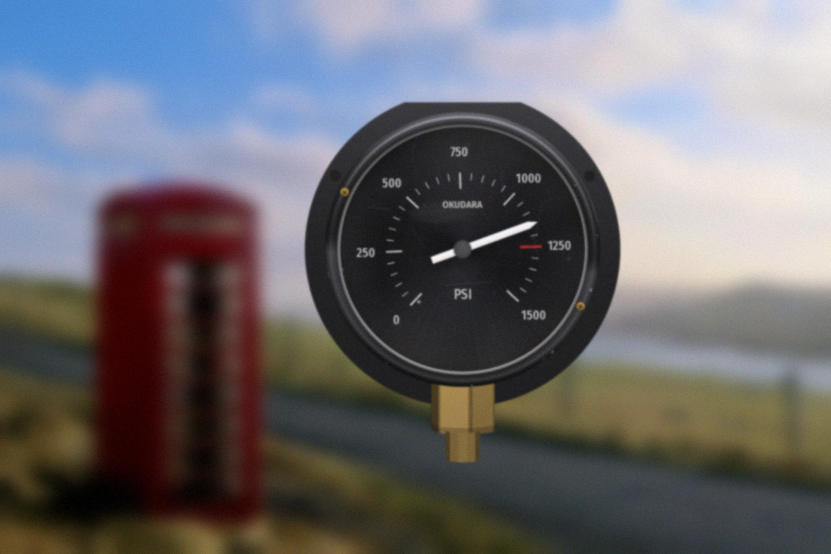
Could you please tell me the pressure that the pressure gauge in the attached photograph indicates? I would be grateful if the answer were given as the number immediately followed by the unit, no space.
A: 1150psi
